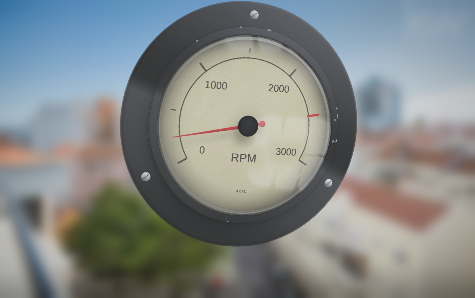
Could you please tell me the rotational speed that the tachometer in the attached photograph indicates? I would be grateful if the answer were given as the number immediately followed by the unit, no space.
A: 250rpm
